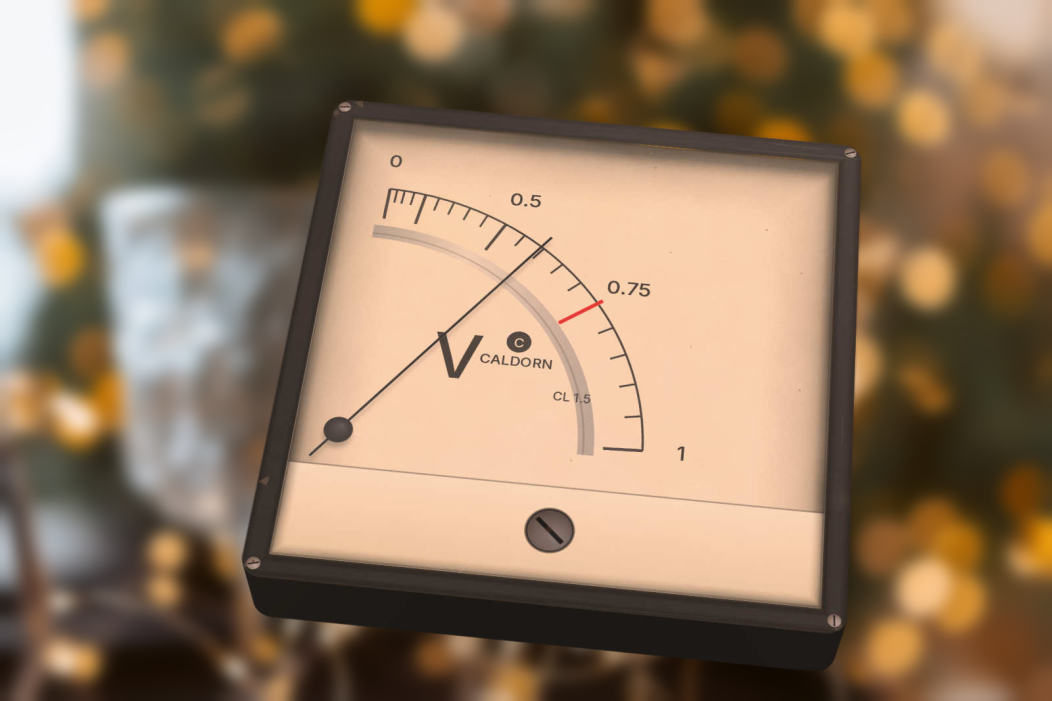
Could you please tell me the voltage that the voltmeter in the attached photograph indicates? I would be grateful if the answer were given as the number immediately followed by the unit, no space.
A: 0.6V
